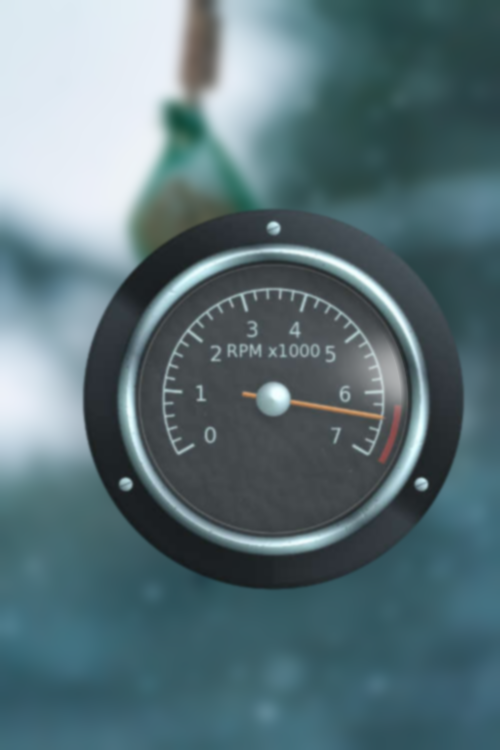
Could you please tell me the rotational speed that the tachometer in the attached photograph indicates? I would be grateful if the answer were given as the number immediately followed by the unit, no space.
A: 6400rpm
